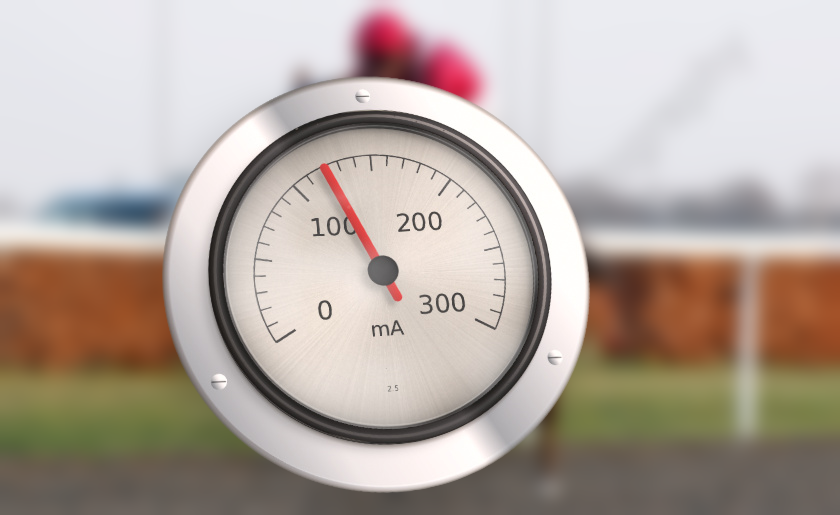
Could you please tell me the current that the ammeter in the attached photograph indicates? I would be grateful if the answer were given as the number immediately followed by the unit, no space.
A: 120mA
